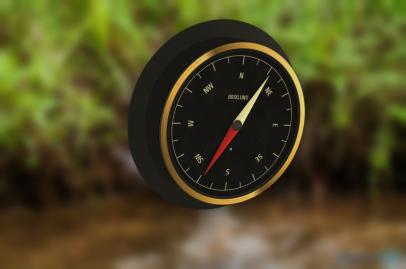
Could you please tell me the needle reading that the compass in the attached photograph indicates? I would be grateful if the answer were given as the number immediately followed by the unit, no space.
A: 210°
